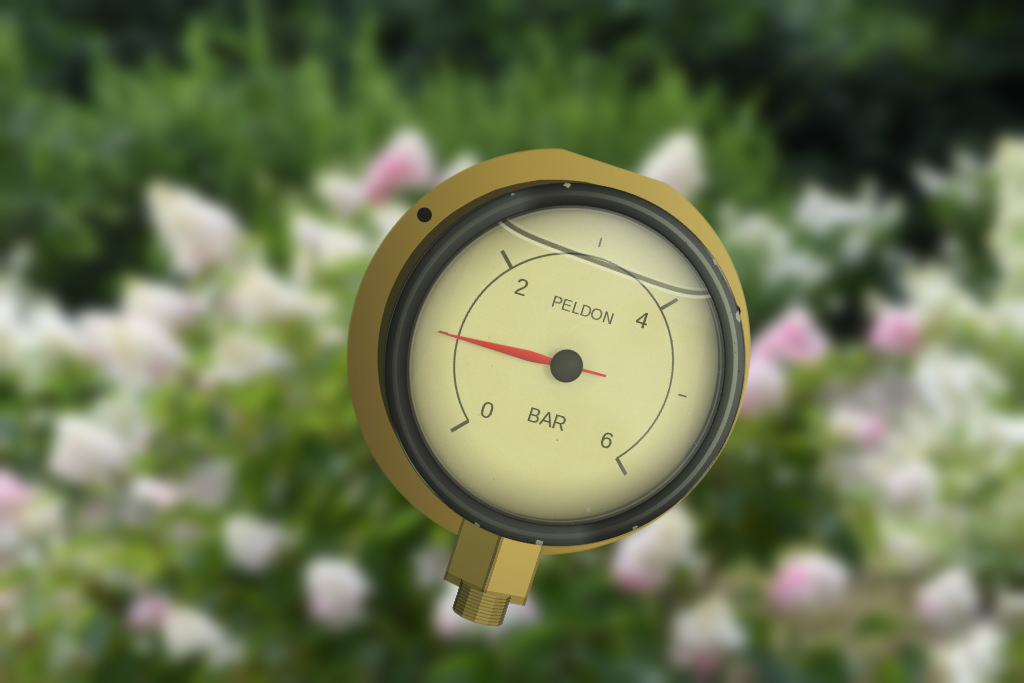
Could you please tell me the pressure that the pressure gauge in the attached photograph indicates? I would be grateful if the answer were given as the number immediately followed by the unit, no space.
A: 1bar
